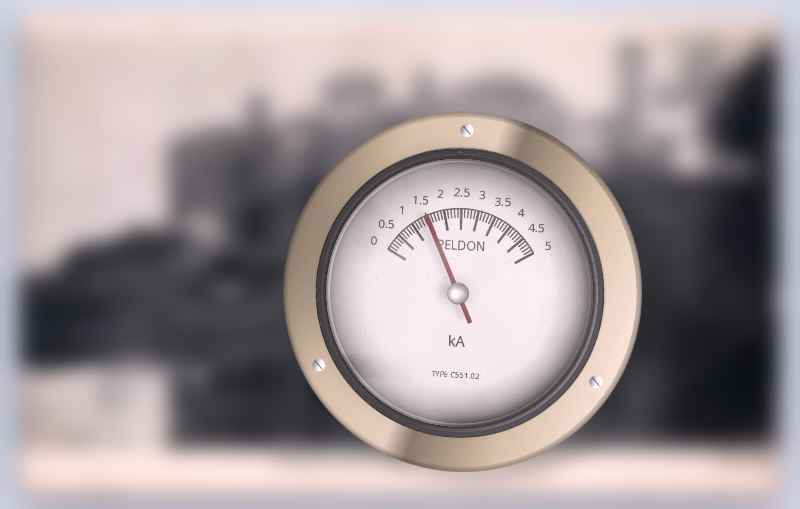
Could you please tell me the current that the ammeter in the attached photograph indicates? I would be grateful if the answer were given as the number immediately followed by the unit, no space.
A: 1.5kA
